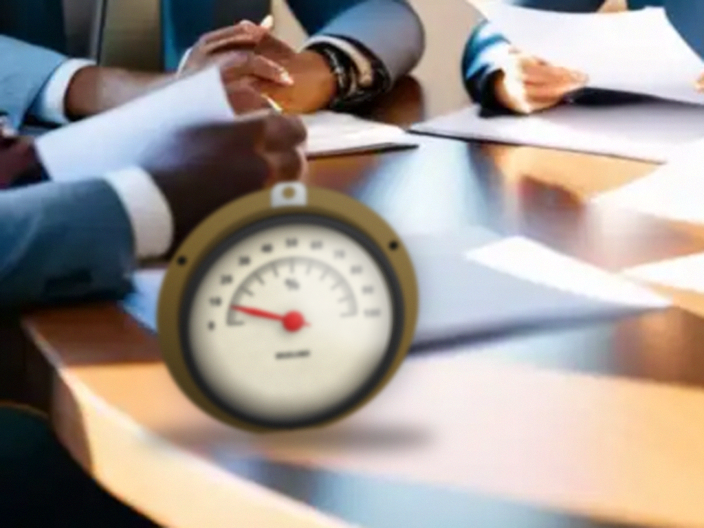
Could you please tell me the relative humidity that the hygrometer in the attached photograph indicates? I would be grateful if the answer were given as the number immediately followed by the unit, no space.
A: 10%
